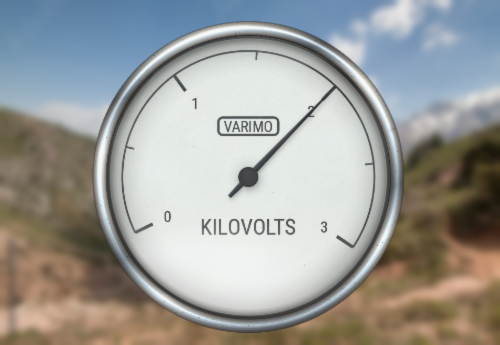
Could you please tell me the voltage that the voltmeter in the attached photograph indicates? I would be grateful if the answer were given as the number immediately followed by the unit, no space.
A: 2kV
